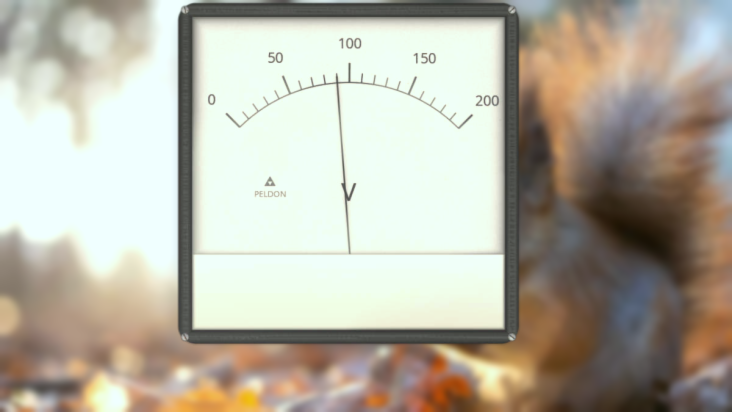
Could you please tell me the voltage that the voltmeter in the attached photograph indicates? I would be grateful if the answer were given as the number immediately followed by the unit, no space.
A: 90V
